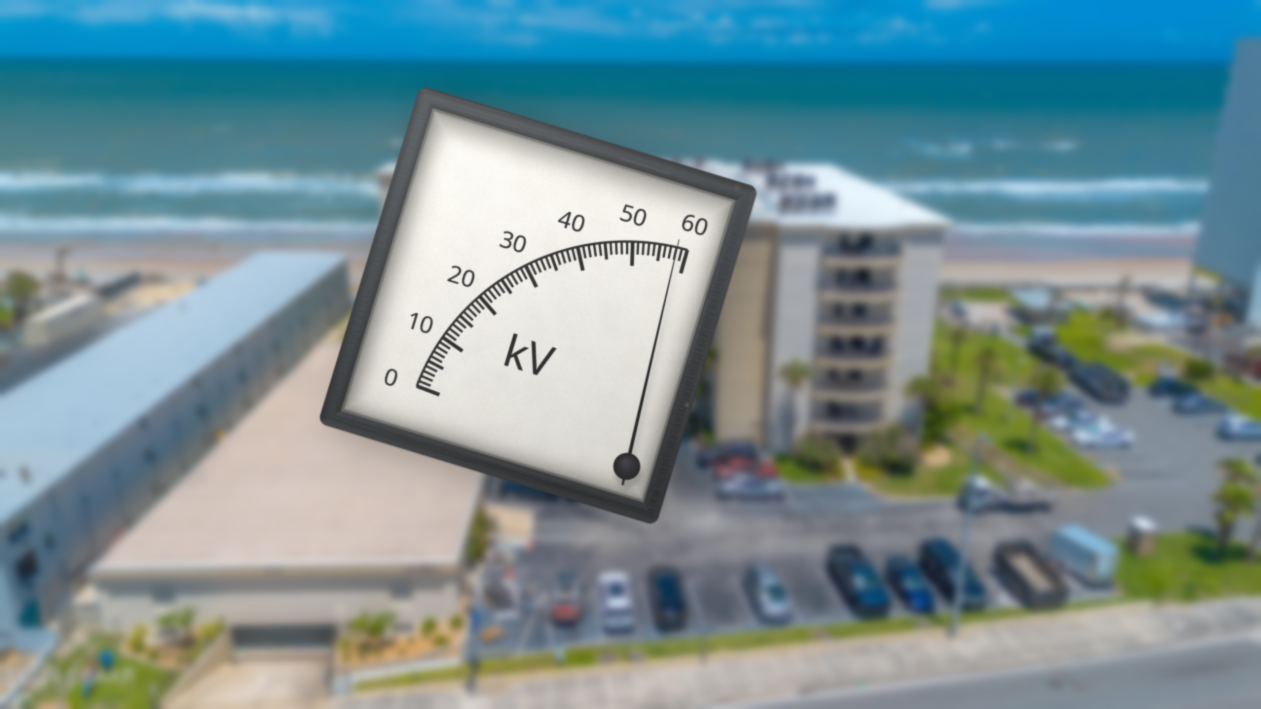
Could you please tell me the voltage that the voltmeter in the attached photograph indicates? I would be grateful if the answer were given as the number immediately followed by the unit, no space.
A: 58kV
